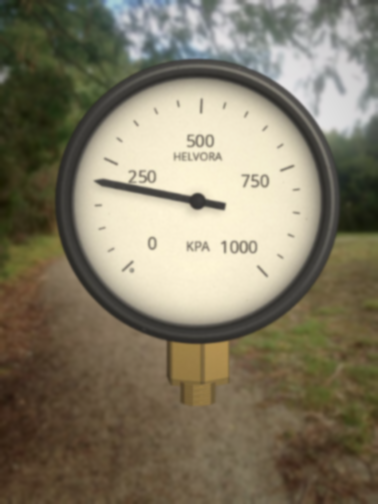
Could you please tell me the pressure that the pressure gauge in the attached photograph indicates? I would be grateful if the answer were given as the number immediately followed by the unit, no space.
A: 200kPa
